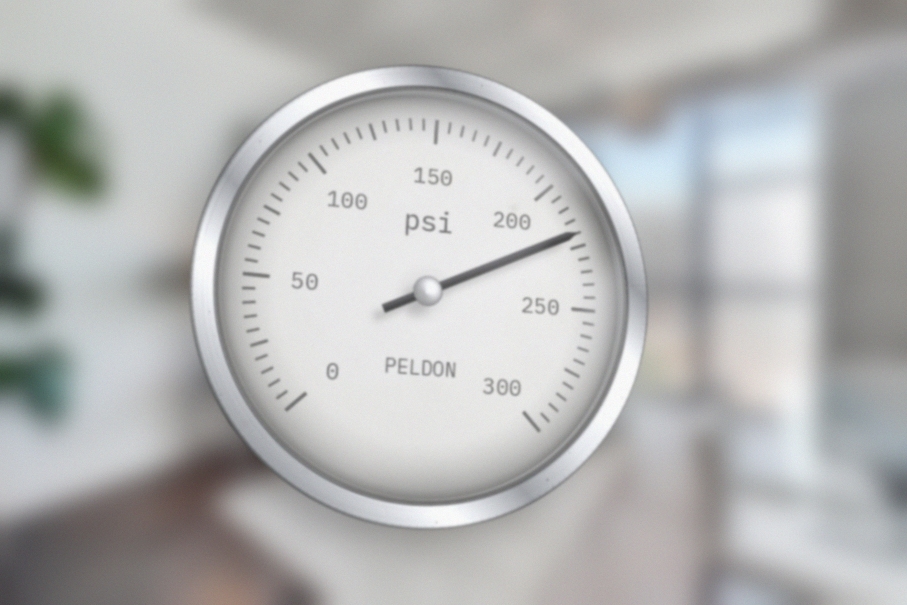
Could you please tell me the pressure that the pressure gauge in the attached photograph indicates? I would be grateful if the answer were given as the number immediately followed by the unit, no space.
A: 220psi
